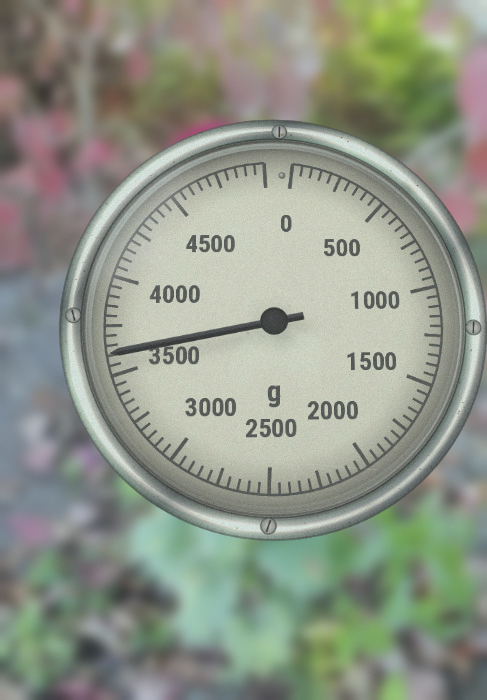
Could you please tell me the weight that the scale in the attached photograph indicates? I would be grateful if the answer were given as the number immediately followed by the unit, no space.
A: 3600g
